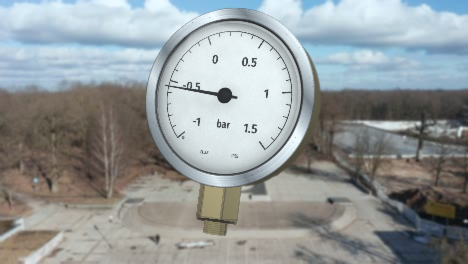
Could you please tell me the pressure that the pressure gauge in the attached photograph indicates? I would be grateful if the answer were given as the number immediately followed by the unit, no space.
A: -0.55bar
